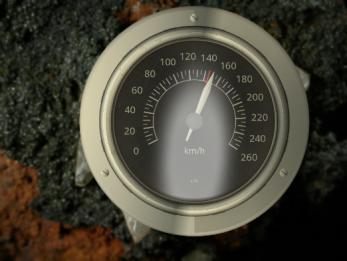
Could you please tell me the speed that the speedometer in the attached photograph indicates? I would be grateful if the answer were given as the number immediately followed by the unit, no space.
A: 150km/h
